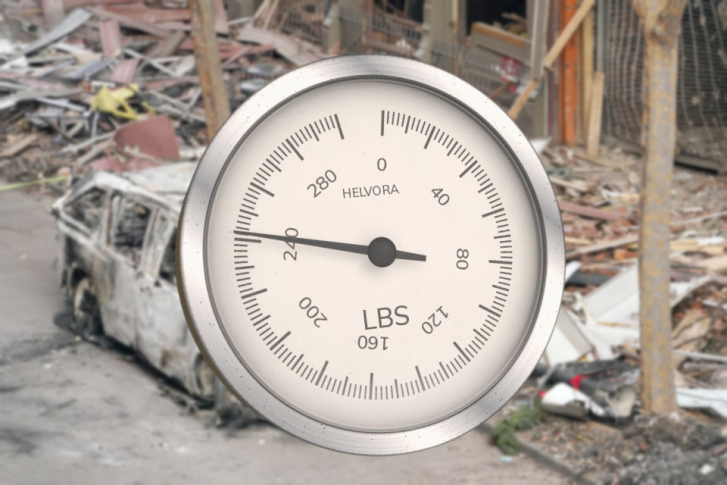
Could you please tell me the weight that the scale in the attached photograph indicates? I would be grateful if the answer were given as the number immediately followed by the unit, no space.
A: 242lb
